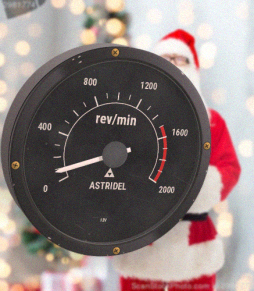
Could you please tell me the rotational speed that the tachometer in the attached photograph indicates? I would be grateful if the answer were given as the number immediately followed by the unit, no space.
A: 100rpm
